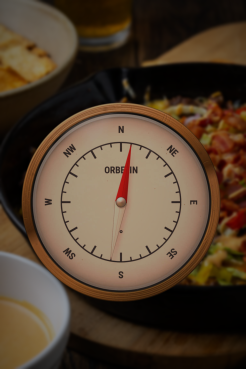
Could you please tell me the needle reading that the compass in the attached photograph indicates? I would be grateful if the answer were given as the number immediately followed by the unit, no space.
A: 10°
